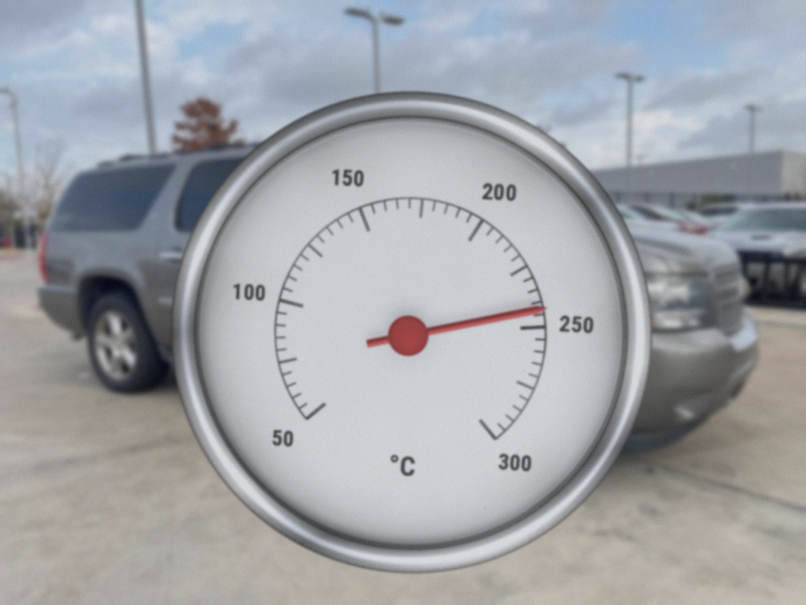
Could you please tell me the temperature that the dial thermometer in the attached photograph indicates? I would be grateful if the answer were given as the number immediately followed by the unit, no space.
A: 242.5°C
